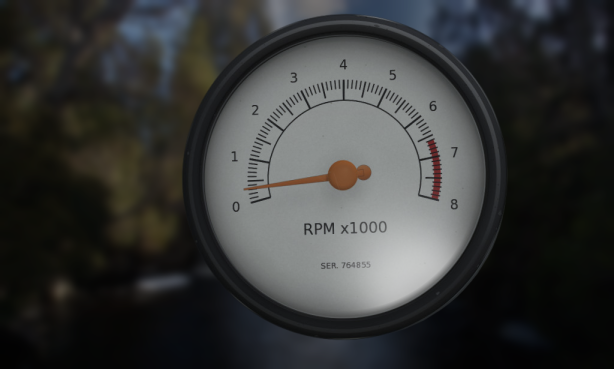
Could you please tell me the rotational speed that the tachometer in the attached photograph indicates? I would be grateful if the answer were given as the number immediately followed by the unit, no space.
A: 300rpm
